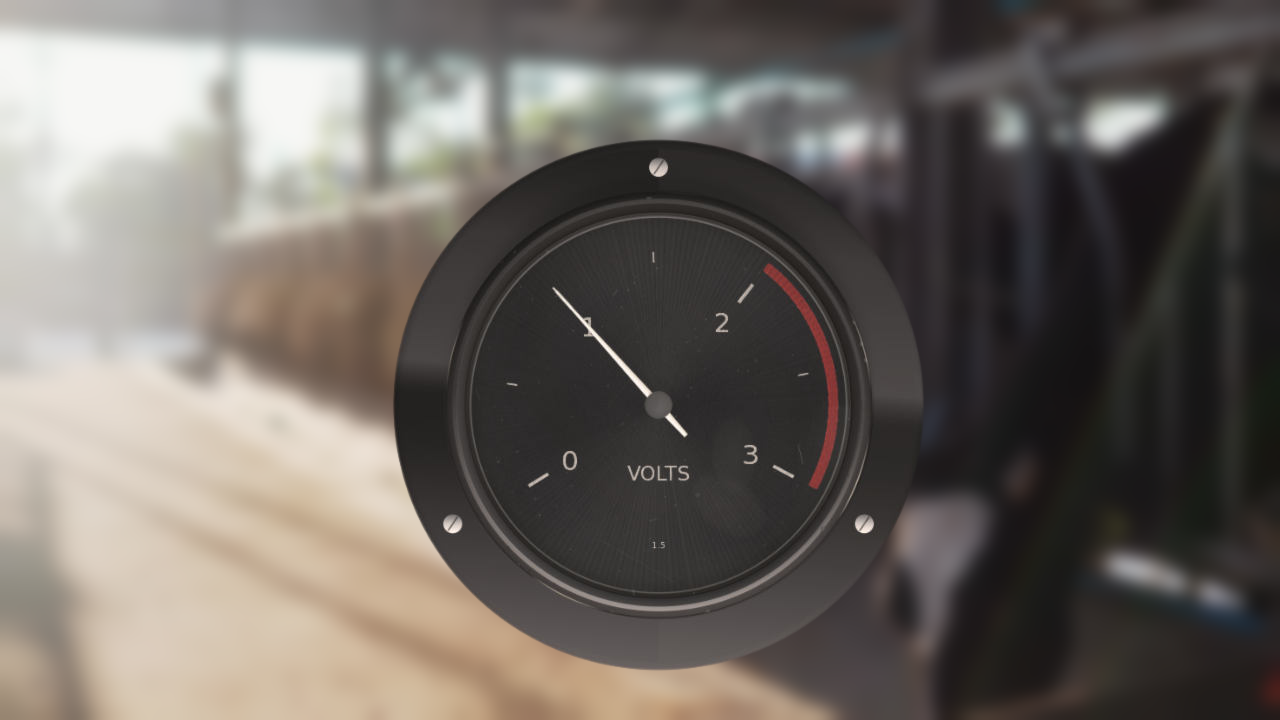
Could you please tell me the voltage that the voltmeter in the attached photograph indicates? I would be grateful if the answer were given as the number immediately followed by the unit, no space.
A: 1V
